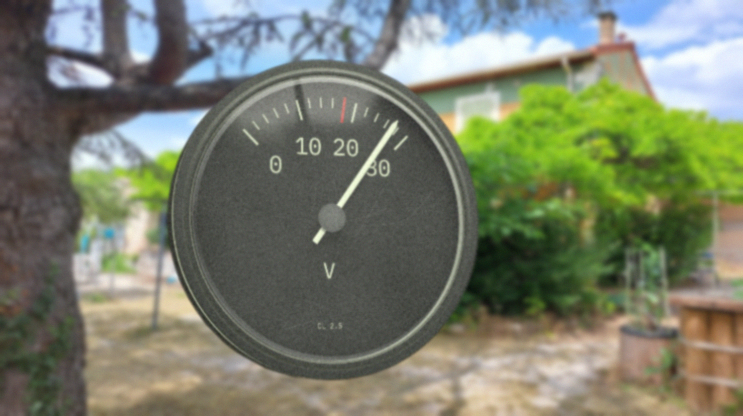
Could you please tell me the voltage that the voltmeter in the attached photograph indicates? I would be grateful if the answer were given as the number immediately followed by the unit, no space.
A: 27V
